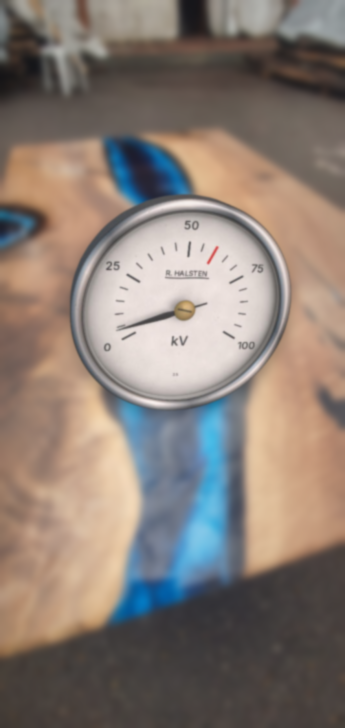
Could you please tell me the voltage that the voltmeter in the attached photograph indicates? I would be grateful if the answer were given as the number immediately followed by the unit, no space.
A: 5kV
